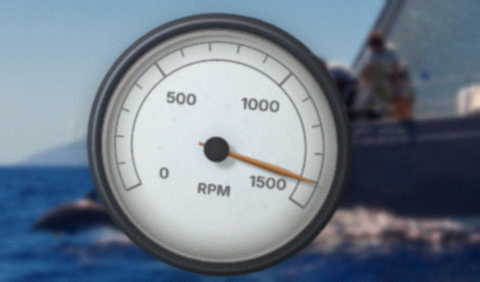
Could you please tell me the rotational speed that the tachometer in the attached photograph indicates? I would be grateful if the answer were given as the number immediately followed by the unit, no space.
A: 1400rpm
